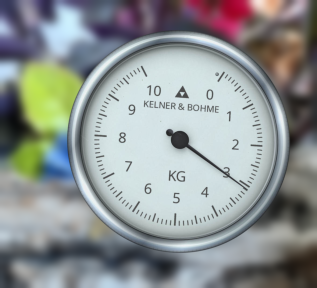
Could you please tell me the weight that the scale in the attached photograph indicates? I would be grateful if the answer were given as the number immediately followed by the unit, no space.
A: 3.1kg
